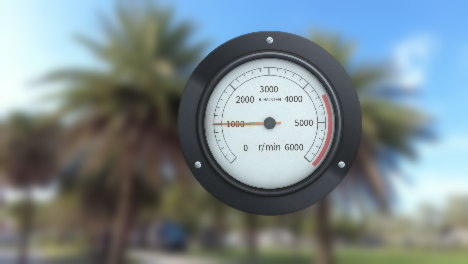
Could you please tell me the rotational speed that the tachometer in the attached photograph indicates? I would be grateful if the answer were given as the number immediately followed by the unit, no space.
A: 1000rpm
